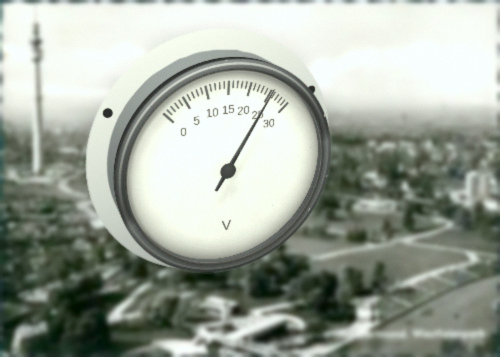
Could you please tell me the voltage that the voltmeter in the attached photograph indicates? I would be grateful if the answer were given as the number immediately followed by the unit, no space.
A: 25V
